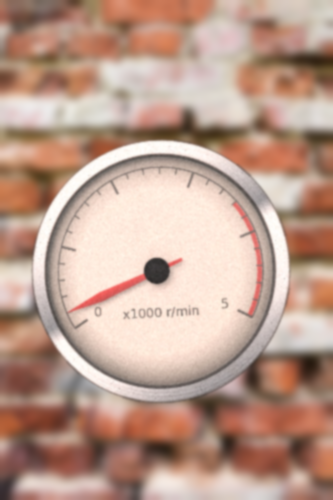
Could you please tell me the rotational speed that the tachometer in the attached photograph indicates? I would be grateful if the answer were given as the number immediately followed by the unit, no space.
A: 200rpm
